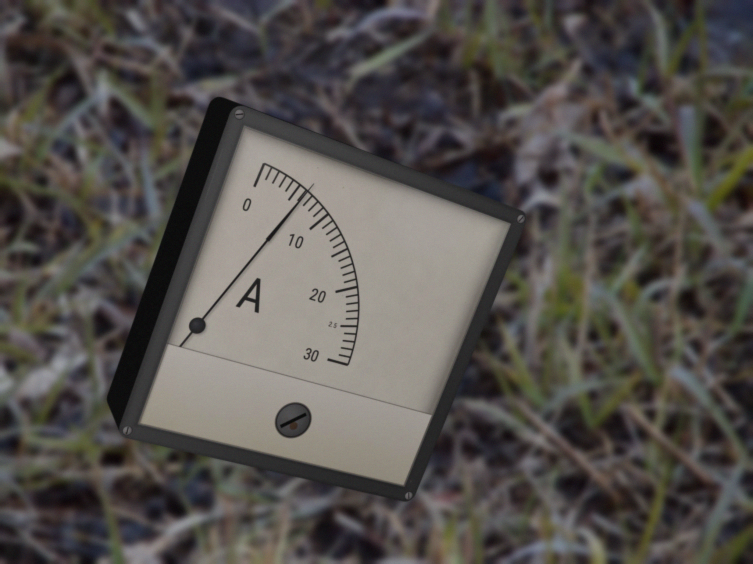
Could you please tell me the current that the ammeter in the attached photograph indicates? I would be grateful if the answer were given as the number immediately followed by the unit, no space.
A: 6A
